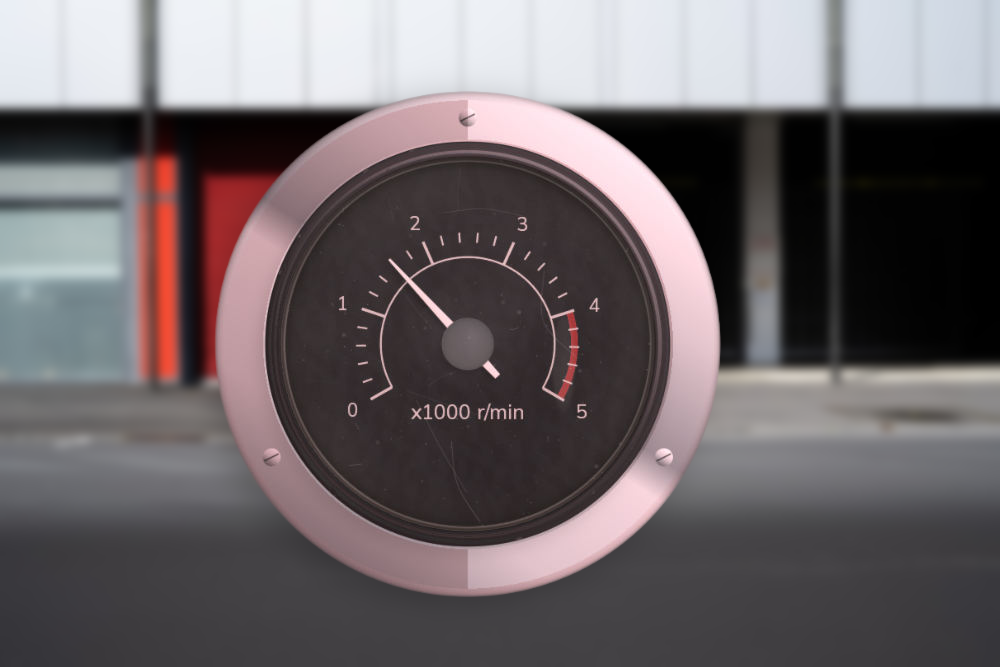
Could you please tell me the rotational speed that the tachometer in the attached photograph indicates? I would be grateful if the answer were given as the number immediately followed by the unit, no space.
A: 1600rpm
